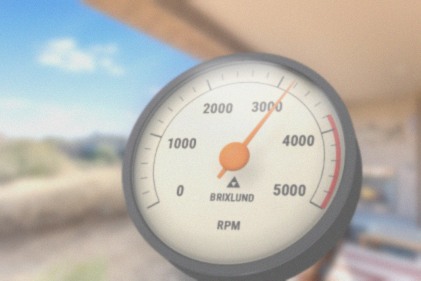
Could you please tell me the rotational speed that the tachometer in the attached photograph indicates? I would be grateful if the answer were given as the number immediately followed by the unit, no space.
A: 3200rpm
